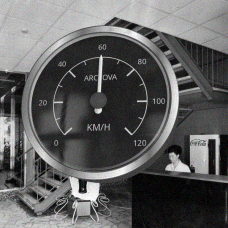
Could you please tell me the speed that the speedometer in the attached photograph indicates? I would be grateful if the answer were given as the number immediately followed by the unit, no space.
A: 60km/h
